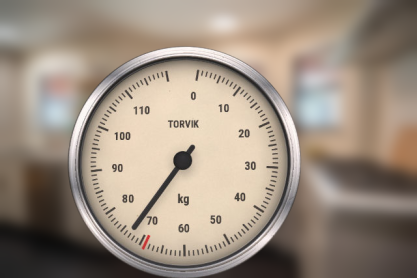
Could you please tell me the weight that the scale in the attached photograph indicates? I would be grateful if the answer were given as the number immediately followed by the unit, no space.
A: 73kg
